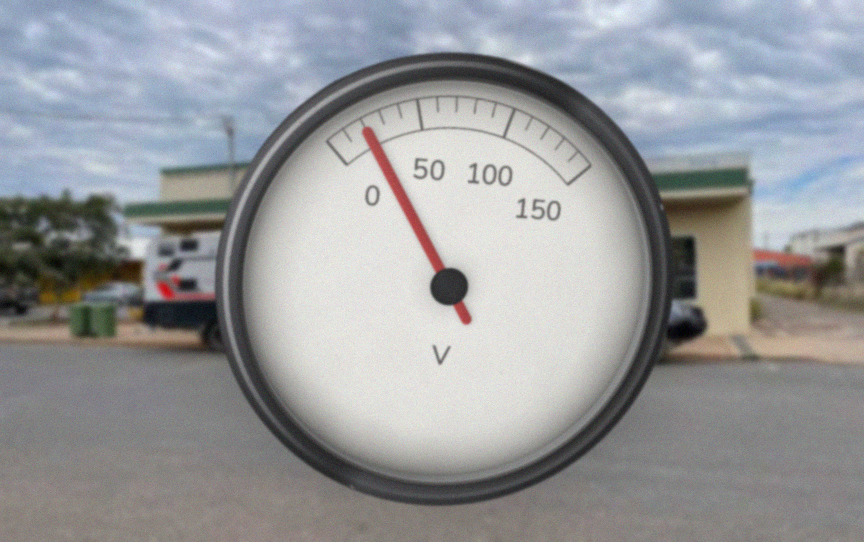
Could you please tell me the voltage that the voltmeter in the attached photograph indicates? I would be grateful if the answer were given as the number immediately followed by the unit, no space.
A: 20V
